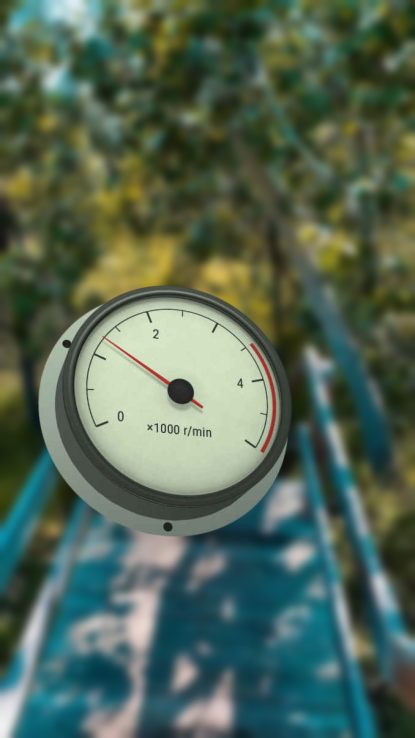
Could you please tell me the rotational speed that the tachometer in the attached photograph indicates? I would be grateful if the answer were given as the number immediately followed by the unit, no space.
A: 1250rpm
